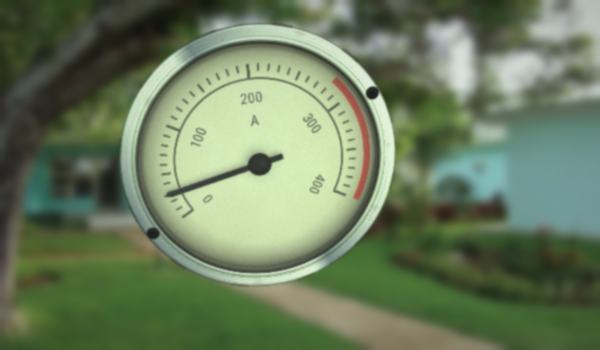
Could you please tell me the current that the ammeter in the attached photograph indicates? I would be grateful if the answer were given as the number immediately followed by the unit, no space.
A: 30A
